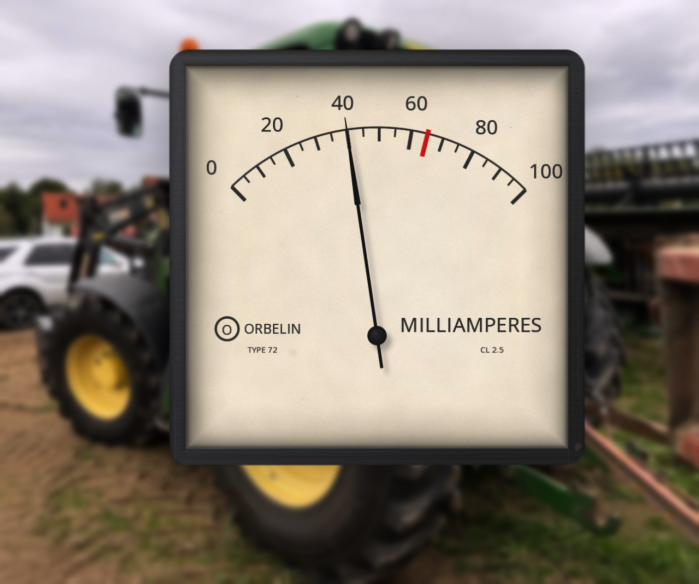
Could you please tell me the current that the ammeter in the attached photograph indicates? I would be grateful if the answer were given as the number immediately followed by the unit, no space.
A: 40mA
